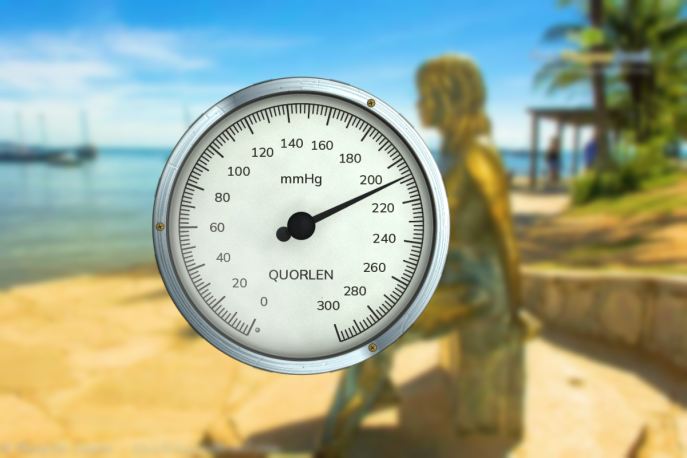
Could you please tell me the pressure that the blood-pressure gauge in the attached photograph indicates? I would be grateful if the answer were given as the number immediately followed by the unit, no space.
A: 208mmHg
